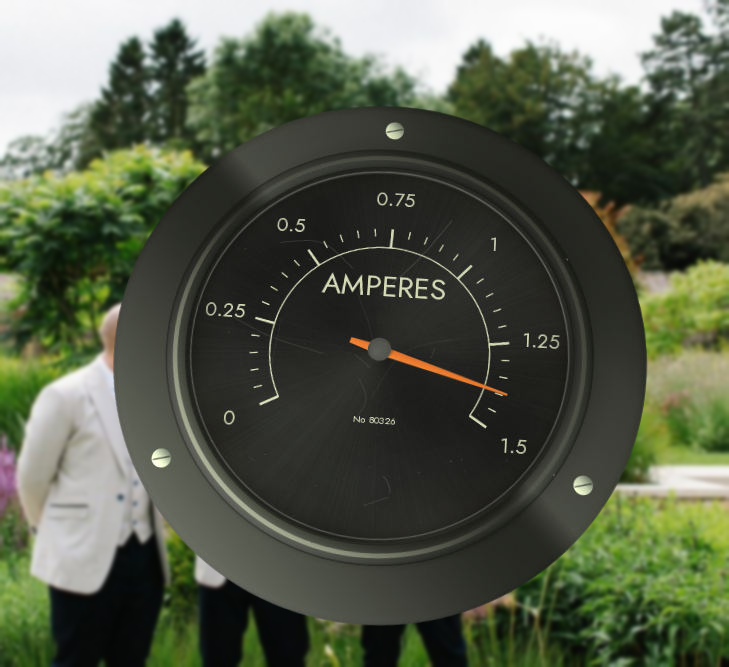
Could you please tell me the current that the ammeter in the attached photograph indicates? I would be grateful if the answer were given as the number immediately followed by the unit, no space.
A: 1.4A
